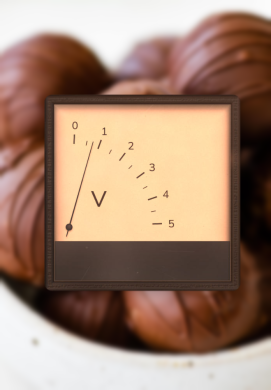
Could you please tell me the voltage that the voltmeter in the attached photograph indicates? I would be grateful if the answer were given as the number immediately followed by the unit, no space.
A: 0.75V
